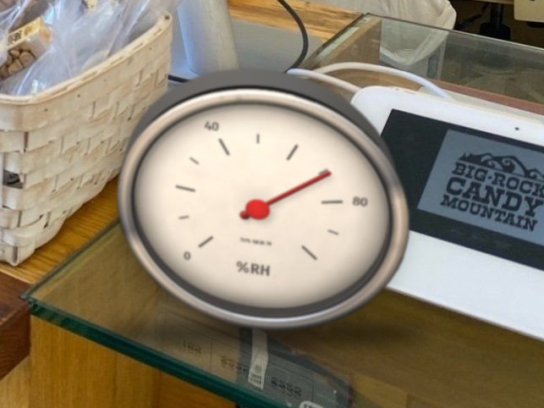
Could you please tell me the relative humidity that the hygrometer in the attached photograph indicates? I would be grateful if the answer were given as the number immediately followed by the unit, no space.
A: 70%
